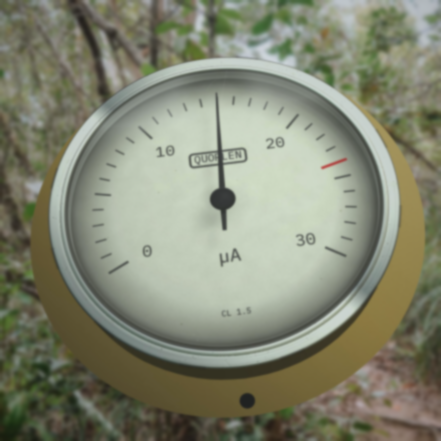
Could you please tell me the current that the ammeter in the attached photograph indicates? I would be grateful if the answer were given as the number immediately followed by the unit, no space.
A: 15µA
